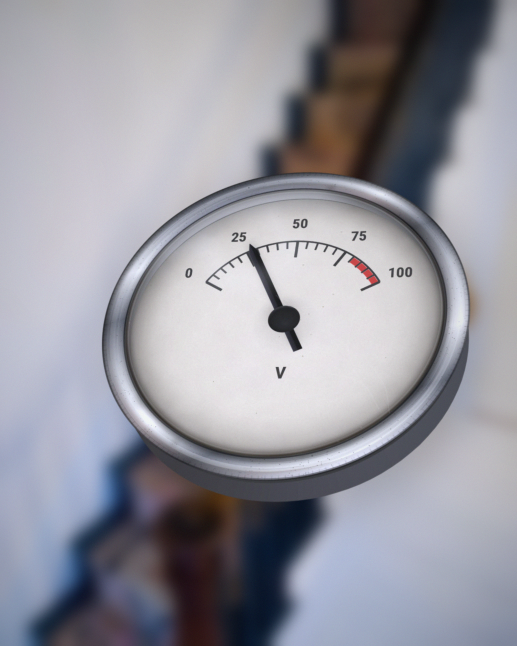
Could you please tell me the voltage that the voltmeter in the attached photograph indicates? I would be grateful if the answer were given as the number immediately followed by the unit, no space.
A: 27.5V
